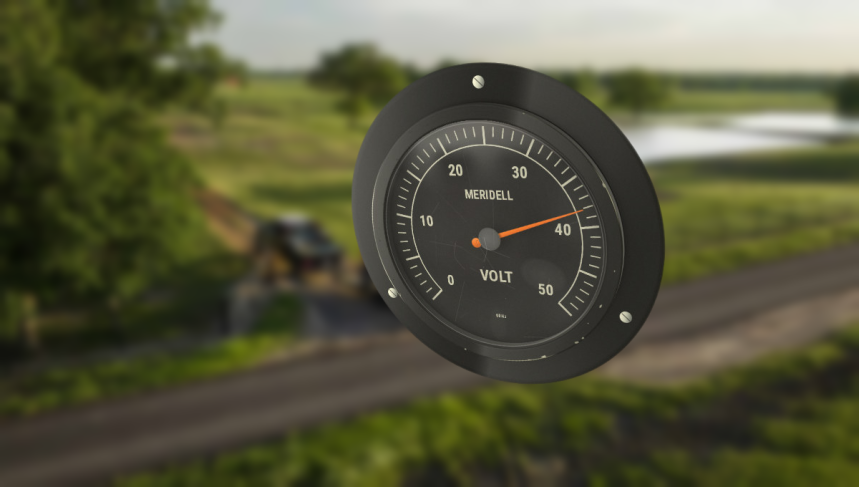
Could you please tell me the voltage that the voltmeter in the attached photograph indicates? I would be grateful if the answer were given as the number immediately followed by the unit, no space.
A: 38V
